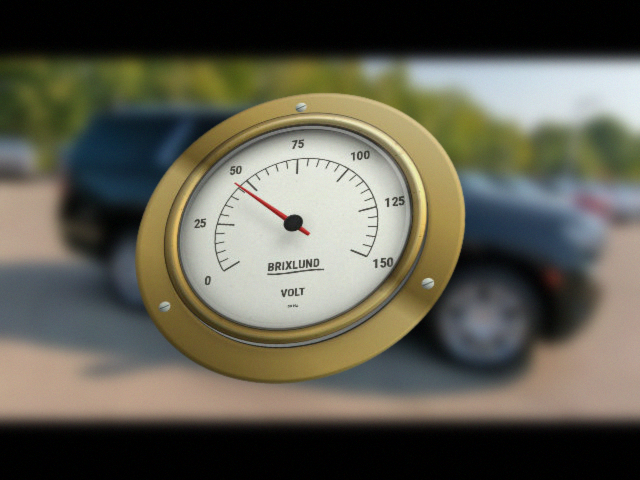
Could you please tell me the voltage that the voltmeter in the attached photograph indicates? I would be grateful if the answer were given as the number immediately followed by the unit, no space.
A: 45V
